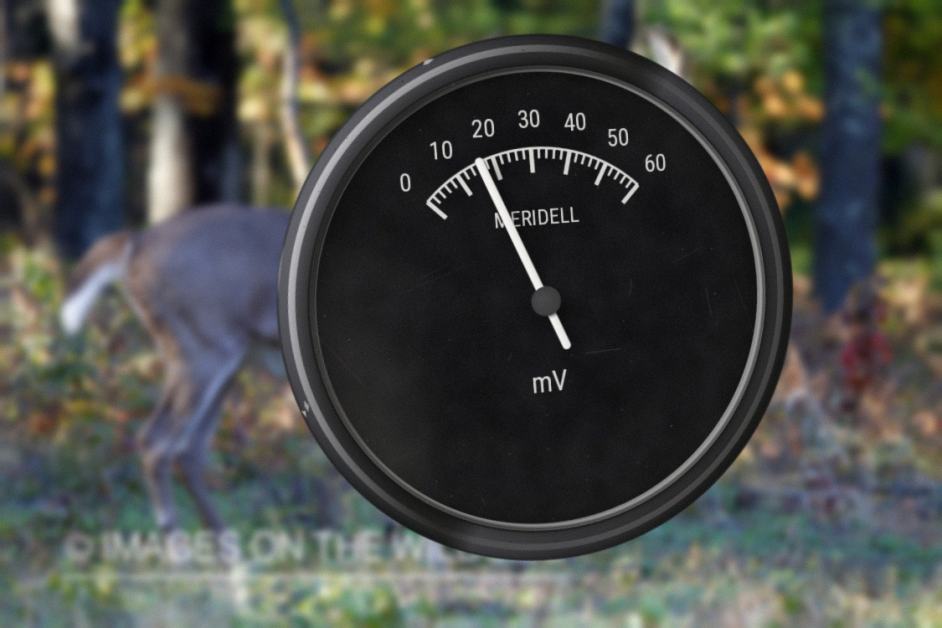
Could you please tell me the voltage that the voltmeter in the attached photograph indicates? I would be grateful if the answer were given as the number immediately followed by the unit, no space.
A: 16mV
